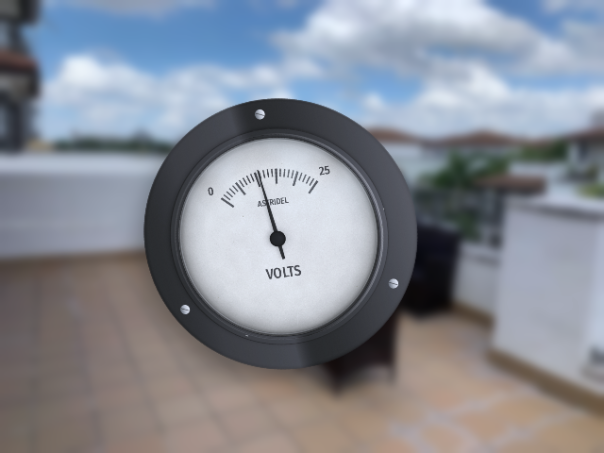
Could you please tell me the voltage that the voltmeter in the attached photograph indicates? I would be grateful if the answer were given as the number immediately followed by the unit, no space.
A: 11V
